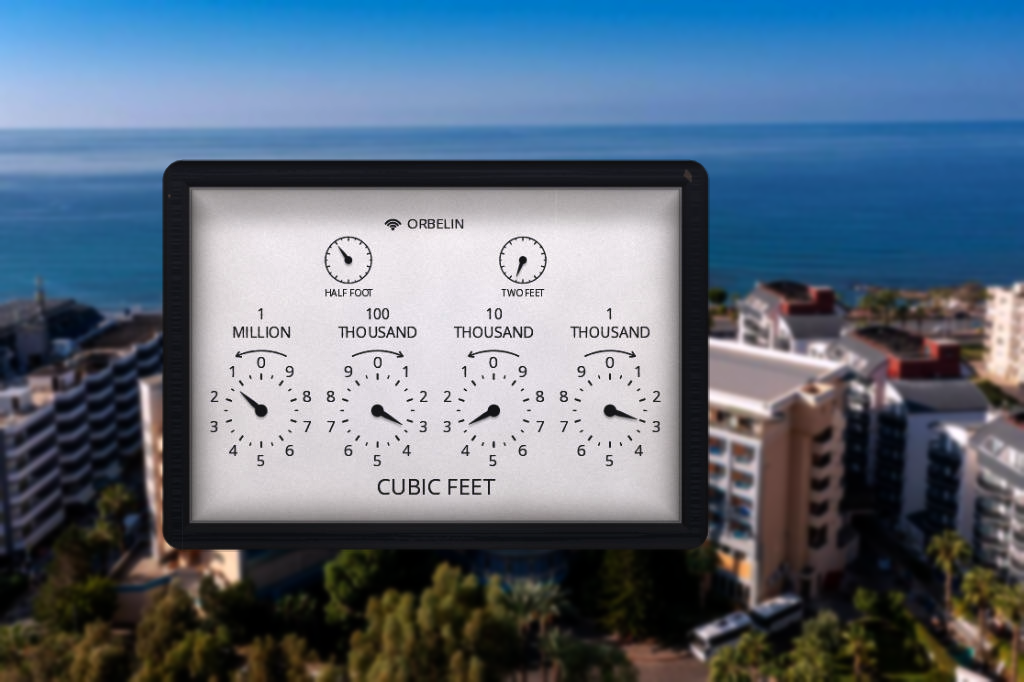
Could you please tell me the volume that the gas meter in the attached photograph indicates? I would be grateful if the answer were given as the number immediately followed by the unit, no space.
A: 133300ft³
